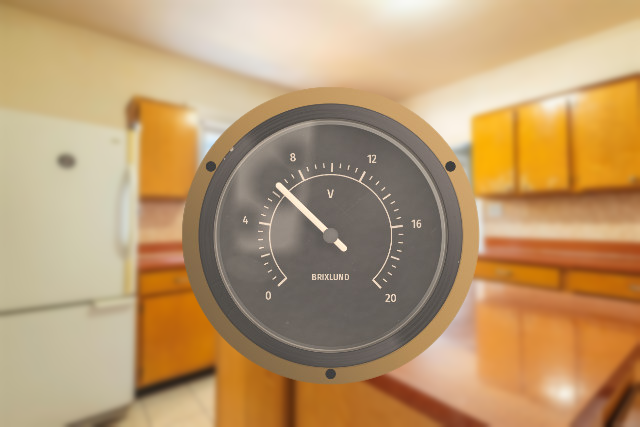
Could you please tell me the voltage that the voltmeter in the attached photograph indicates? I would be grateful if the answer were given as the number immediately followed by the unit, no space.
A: 6.5V
